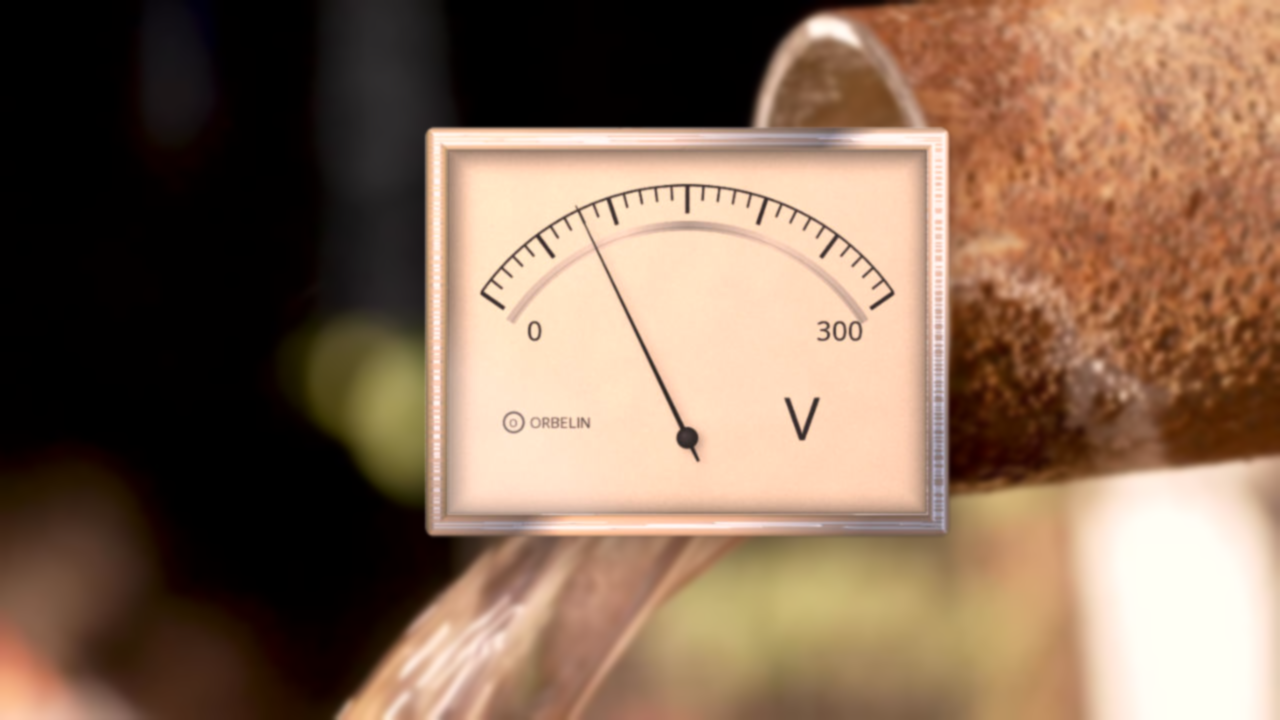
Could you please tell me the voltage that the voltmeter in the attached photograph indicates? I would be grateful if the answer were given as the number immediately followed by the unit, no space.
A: 80V
